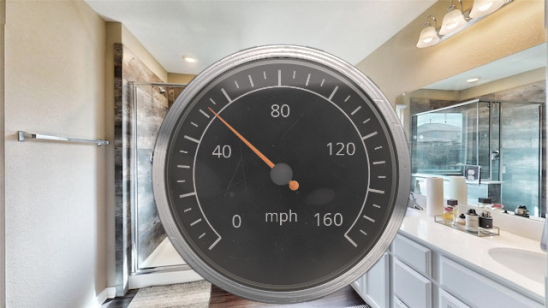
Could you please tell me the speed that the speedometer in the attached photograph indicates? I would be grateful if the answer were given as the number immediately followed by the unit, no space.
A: 52.5mph
